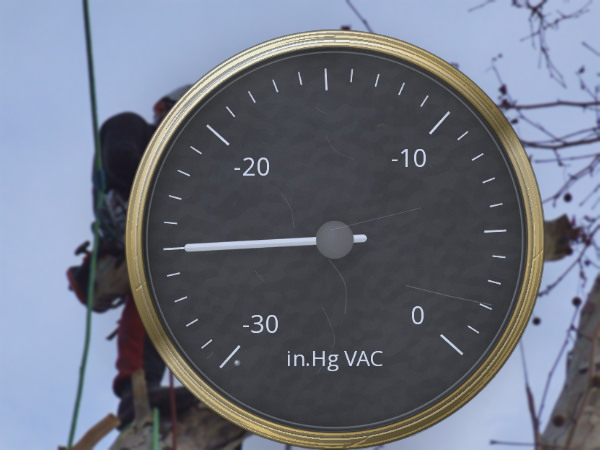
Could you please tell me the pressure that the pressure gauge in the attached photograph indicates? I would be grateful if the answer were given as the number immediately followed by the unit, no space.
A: -25inHg
